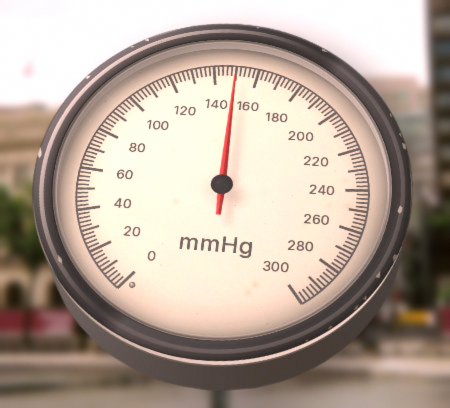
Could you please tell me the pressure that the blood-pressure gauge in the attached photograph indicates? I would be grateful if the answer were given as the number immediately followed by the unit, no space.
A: 150mmHg
